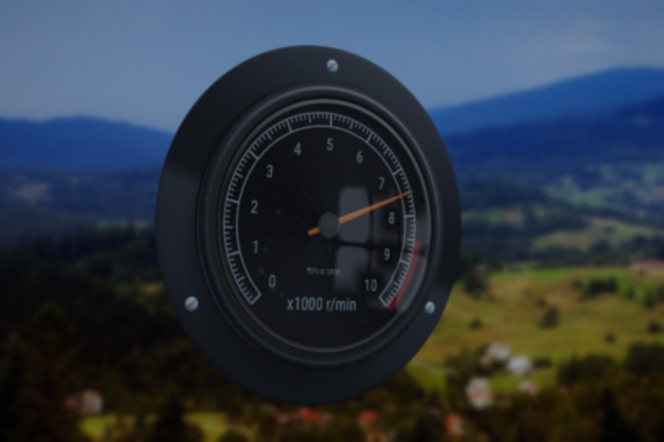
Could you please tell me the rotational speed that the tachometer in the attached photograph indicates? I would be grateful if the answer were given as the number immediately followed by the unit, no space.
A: 7500rpm
